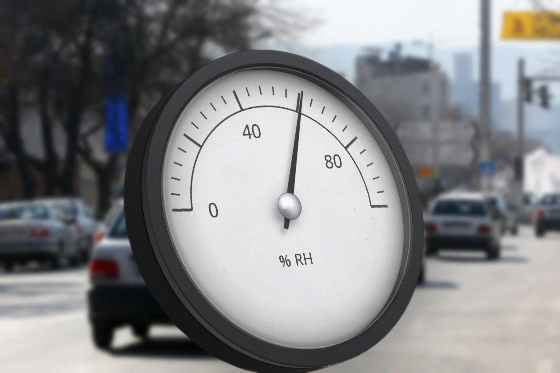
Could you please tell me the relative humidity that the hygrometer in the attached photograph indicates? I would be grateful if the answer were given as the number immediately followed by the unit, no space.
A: 60%
